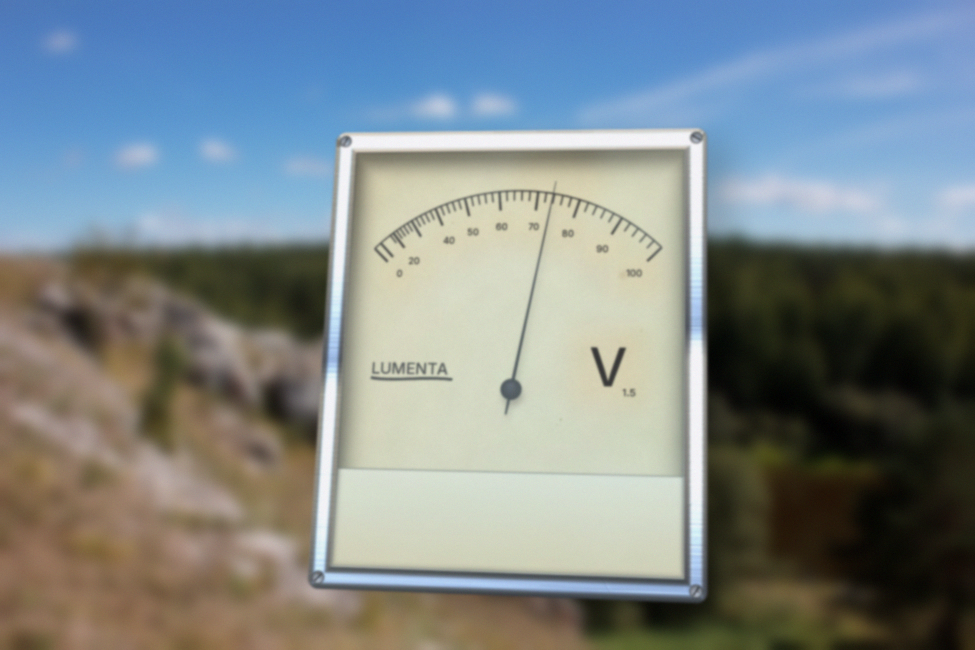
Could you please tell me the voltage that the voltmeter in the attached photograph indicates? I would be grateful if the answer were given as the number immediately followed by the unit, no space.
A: 74V
